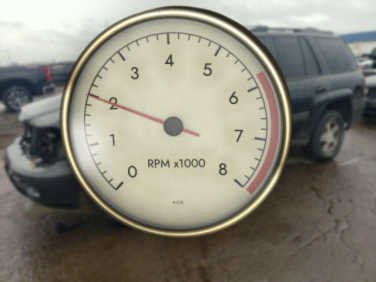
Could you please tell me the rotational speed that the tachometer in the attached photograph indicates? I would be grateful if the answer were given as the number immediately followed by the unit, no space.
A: 2000rpm
